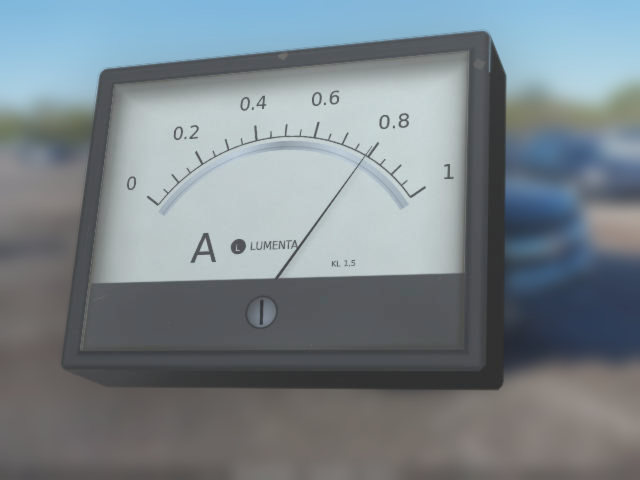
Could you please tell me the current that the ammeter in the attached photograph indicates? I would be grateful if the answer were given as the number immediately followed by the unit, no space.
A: 0.8A
